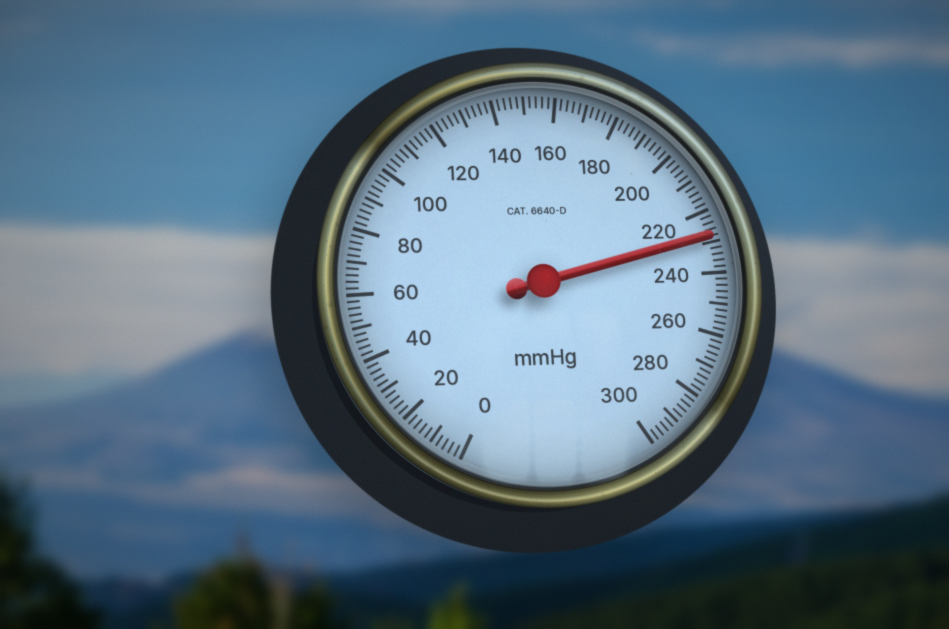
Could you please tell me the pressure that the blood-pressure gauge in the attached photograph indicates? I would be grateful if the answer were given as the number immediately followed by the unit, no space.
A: 228mmHg
